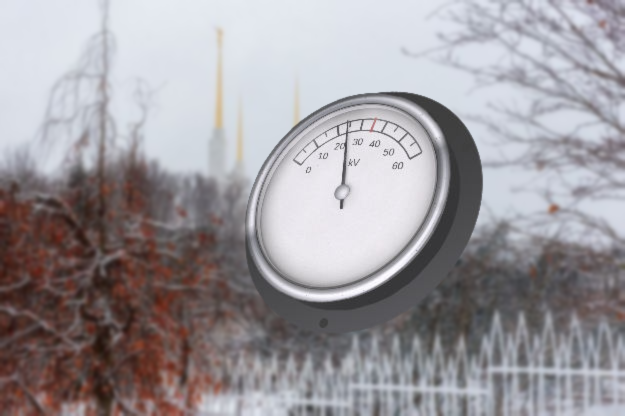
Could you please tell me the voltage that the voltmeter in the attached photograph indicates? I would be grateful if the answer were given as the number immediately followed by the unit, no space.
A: 25kV
